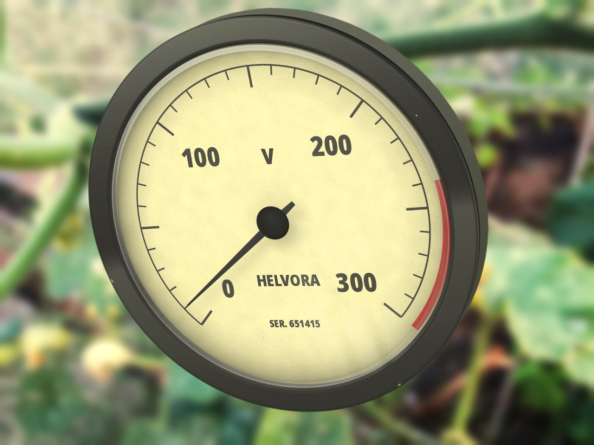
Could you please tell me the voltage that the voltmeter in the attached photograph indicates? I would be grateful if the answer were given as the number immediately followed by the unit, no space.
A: 10V
